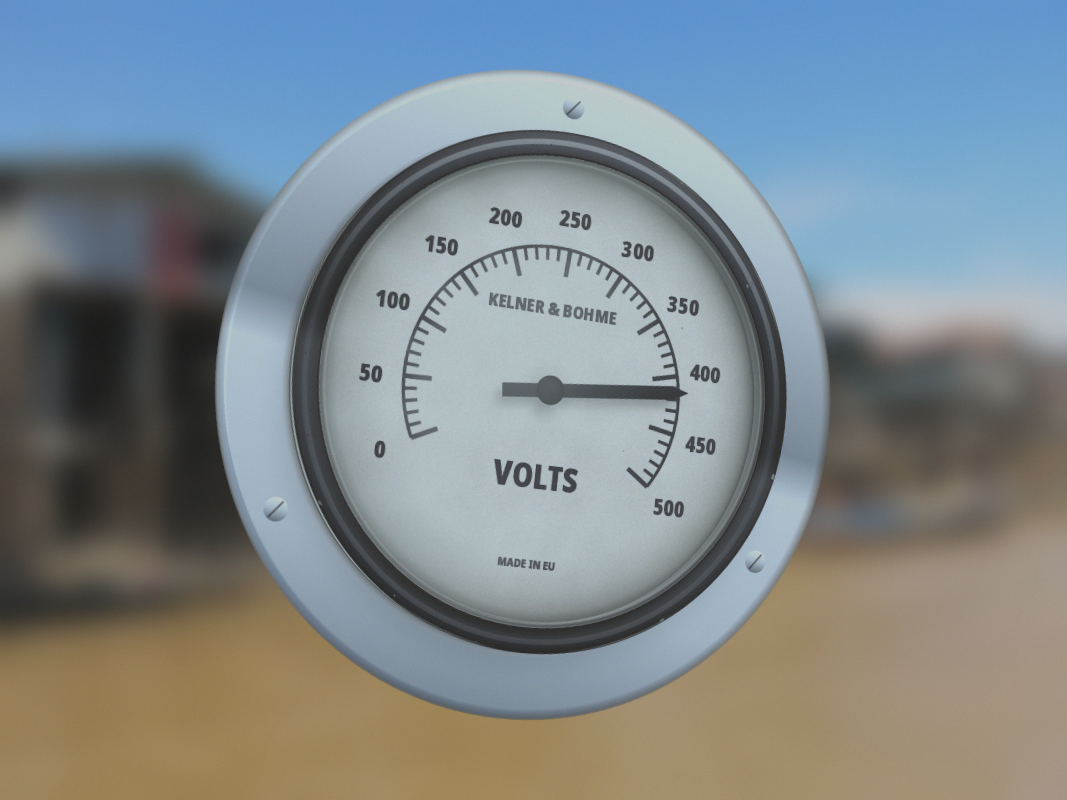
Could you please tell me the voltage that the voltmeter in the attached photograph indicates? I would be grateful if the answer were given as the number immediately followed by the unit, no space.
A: 415V
